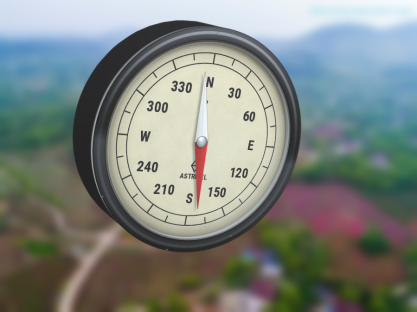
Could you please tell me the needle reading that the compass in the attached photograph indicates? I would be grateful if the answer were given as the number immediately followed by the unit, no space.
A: 172.5°
